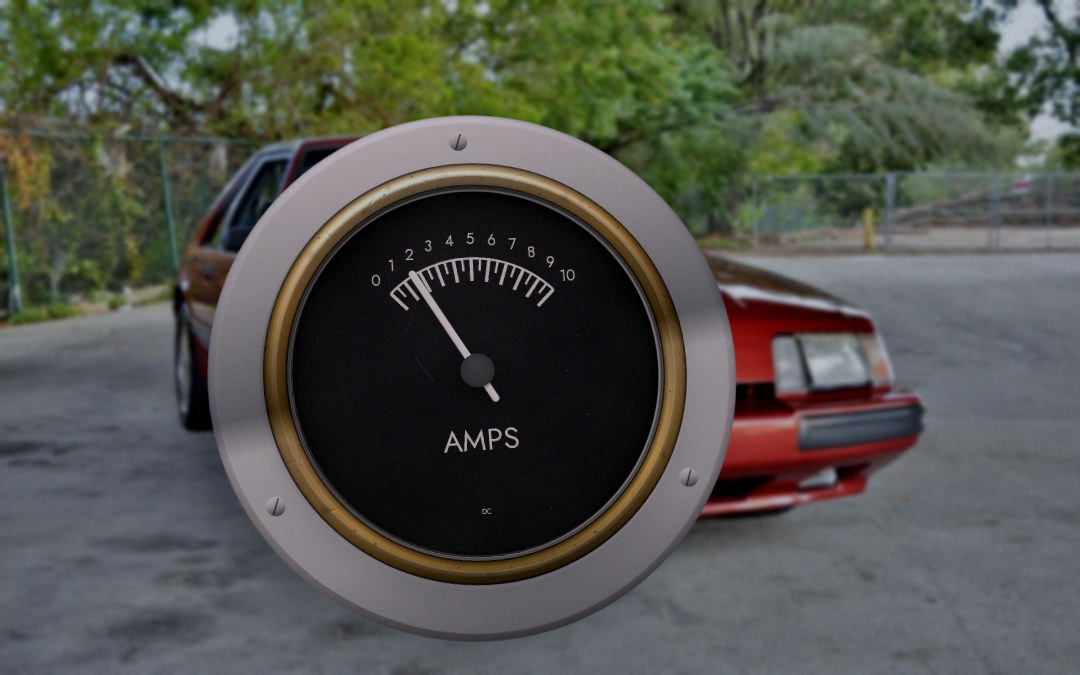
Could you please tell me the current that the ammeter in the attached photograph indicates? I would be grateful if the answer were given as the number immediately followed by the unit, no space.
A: 1.5A
